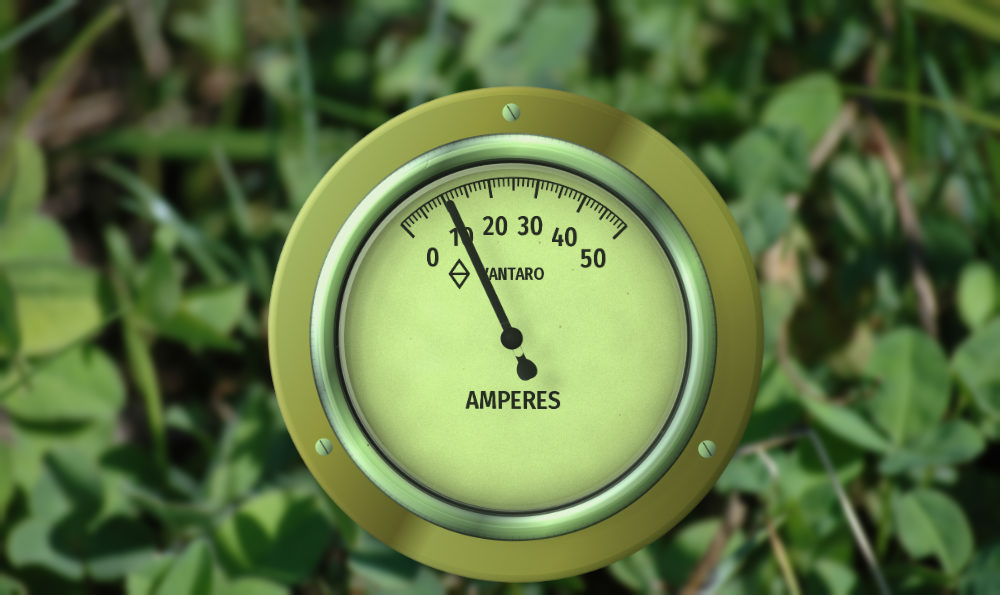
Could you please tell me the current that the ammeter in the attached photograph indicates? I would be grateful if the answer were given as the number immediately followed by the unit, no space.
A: 11A
